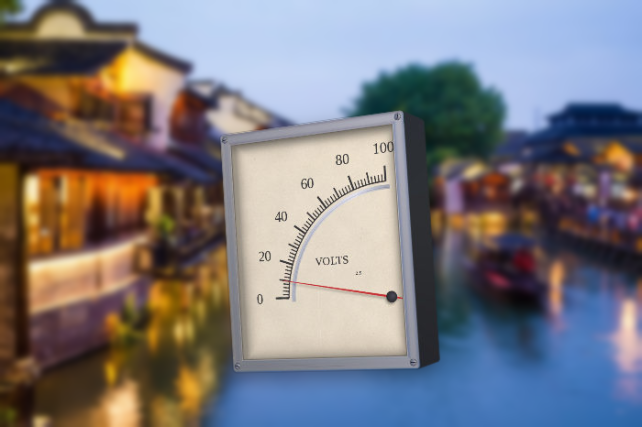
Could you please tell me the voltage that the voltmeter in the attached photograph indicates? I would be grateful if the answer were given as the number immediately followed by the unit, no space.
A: 10V
